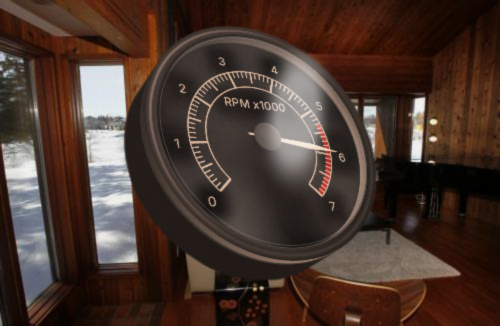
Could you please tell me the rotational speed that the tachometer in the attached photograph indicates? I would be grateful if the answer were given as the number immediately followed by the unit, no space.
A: 6000rpm
